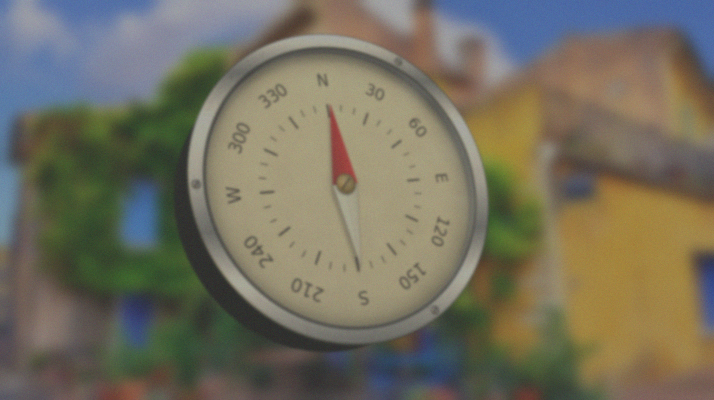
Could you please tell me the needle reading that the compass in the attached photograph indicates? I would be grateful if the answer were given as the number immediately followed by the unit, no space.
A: 0°
